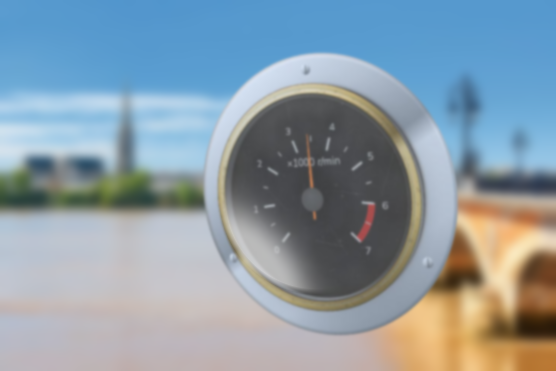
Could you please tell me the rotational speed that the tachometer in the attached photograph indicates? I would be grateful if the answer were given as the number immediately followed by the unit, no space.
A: 3500rpm
